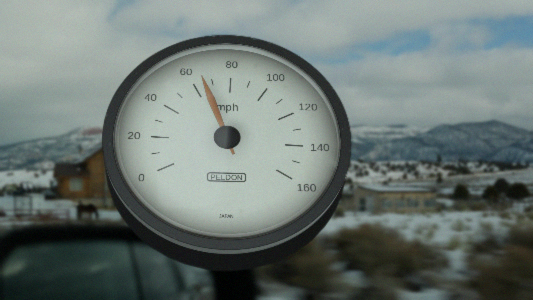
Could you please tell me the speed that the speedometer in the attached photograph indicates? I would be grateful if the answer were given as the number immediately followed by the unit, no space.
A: 65mph
